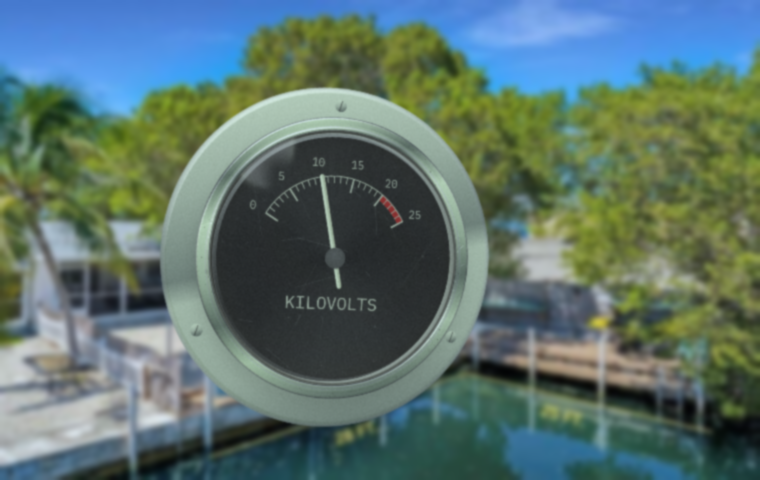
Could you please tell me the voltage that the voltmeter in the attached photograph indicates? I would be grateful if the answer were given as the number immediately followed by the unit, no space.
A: 10kV
